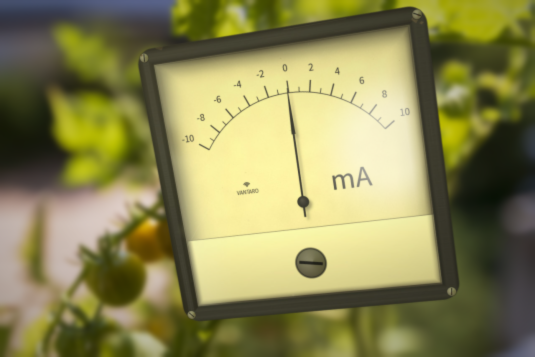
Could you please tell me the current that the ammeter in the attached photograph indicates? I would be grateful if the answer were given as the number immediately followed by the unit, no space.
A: 0mA
